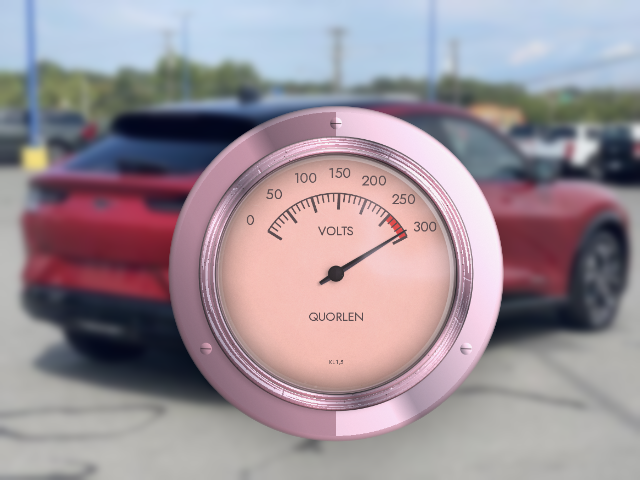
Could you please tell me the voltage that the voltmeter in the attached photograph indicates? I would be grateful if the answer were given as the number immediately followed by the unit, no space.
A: 290V
